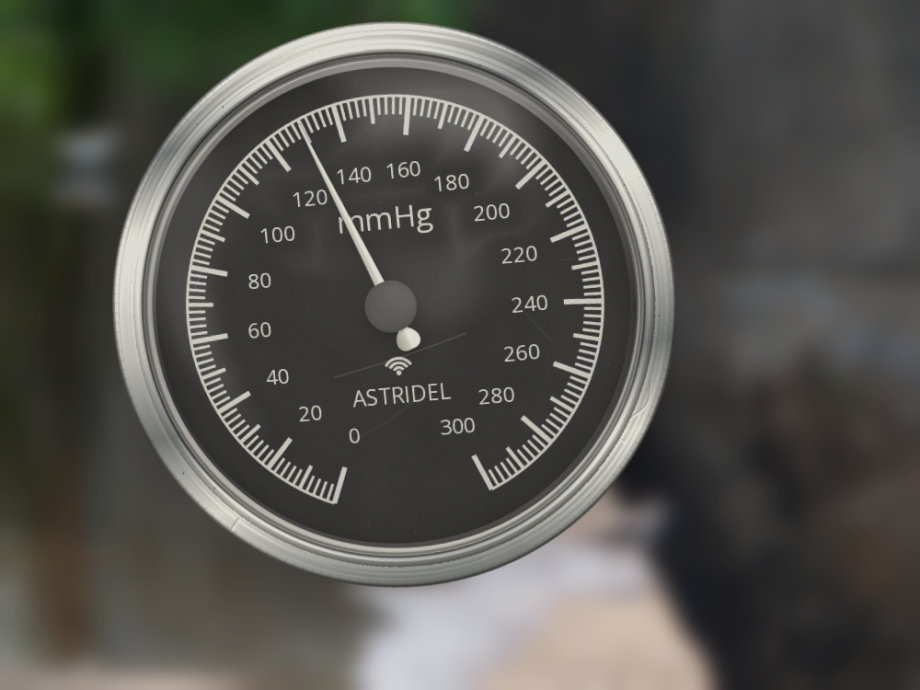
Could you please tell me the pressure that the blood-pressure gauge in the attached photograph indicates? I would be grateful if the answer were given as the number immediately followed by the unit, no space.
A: 130mmHg
